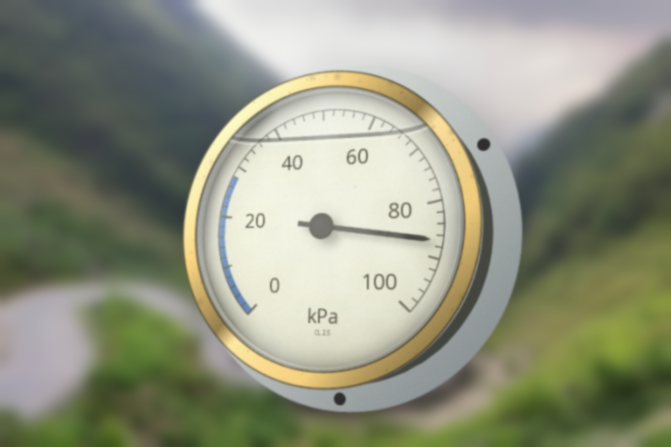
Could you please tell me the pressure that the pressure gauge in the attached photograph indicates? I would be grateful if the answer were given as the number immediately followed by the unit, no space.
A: 87kPa
